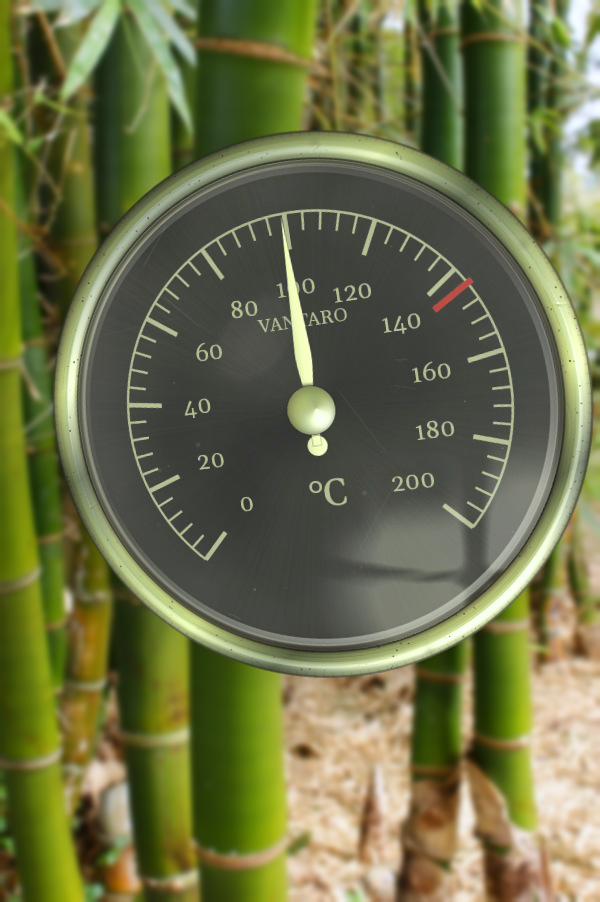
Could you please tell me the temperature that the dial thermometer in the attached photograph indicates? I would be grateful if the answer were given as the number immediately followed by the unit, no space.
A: 100°C
